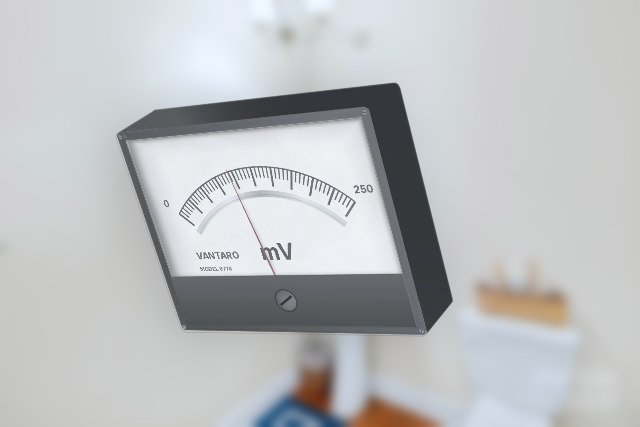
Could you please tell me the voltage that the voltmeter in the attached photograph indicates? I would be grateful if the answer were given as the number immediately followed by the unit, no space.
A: 100mV
